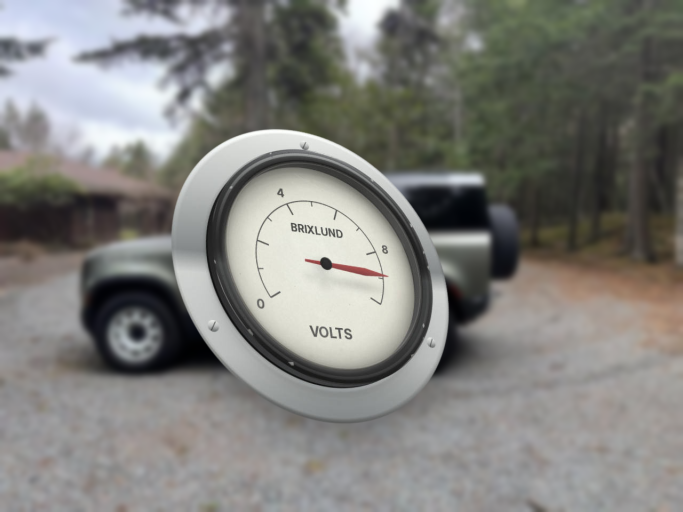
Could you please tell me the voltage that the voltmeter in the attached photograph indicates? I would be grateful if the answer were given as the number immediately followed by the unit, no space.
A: 9V
